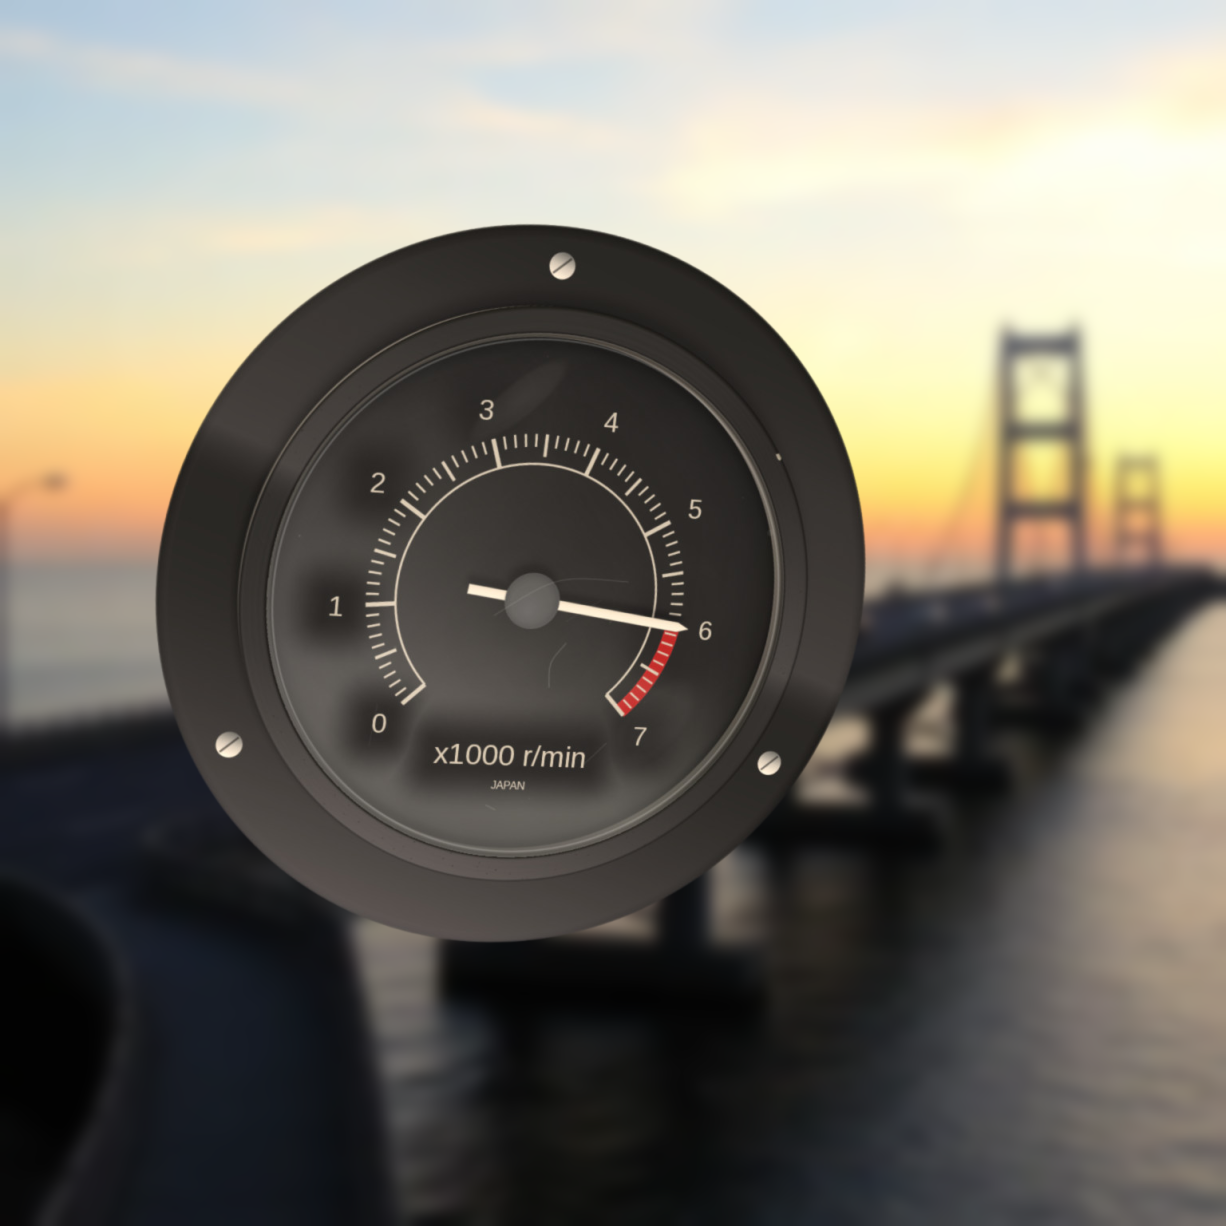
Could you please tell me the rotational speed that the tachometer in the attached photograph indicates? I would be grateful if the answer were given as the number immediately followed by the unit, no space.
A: 6000rpm
